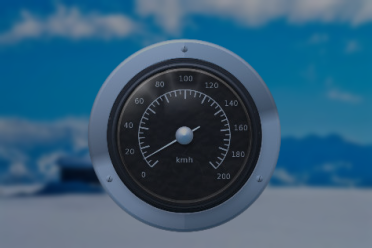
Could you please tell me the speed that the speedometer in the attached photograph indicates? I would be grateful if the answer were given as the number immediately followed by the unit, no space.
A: 10km/h
